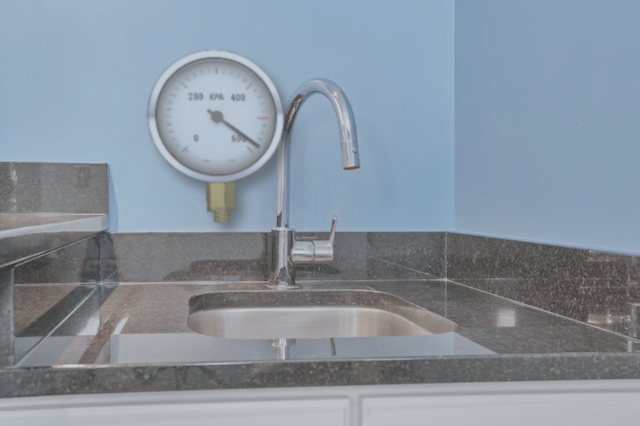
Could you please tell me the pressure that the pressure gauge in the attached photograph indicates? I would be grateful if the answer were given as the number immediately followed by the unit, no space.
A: 580kPa
